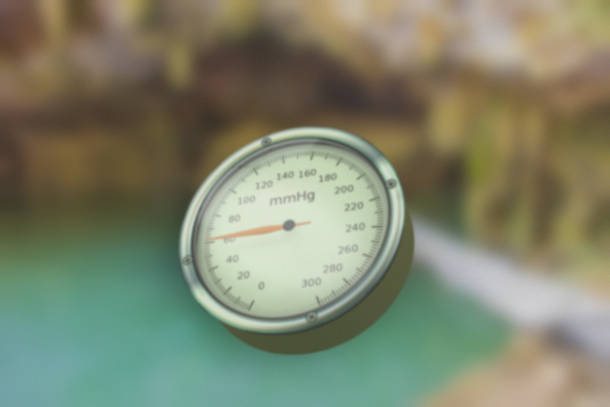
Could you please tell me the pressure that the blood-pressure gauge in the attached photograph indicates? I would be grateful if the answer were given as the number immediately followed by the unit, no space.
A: 60mmHg
